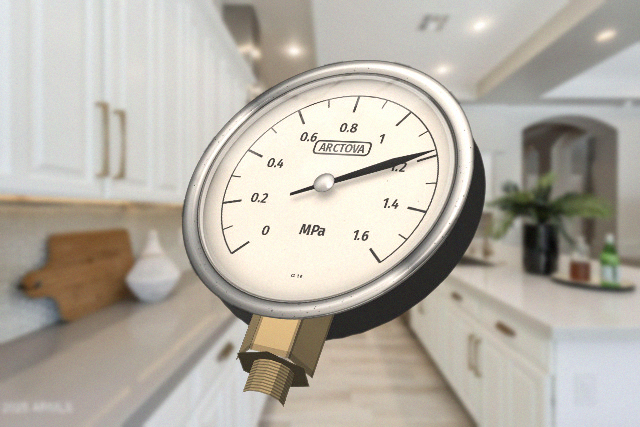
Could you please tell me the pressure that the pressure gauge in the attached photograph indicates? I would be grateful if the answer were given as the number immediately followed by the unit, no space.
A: 1.2MPa
